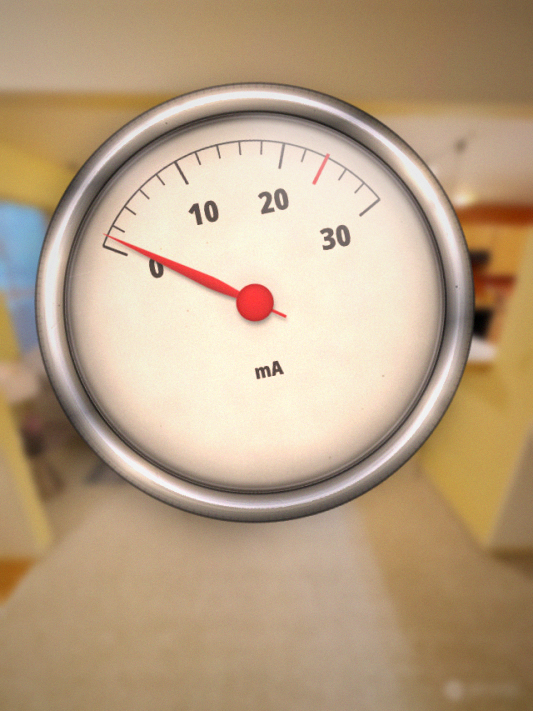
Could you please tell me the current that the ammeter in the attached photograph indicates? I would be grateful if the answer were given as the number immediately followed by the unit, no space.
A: 1mA
